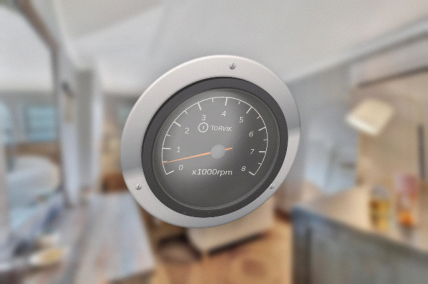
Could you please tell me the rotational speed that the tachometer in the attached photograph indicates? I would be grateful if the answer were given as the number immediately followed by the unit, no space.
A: 500rpm
